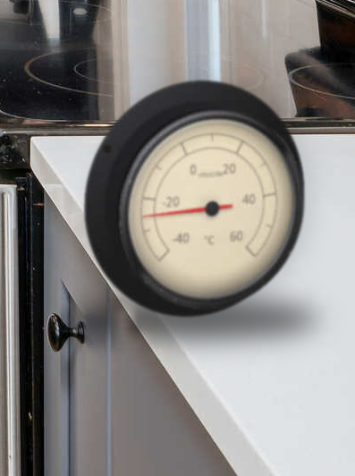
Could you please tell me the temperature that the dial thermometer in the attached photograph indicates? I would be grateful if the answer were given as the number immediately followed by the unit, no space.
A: -25°C
